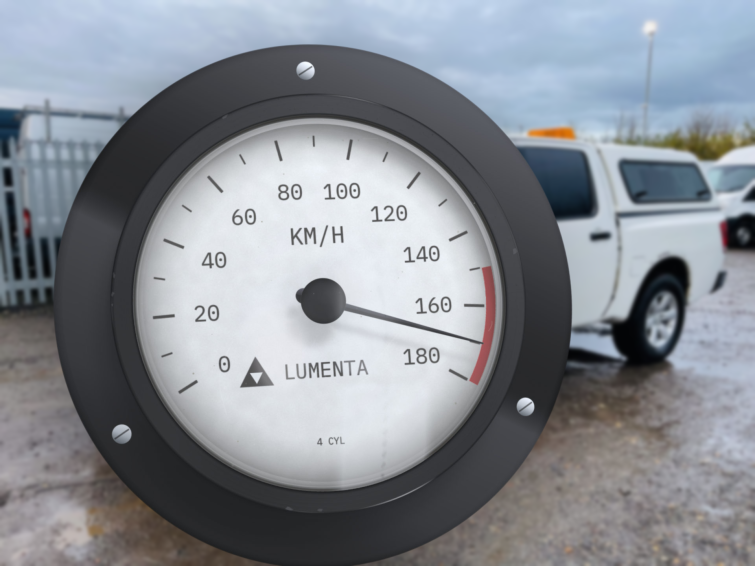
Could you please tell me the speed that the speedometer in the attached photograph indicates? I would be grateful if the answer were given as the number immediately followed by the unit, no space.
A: 170km/h
